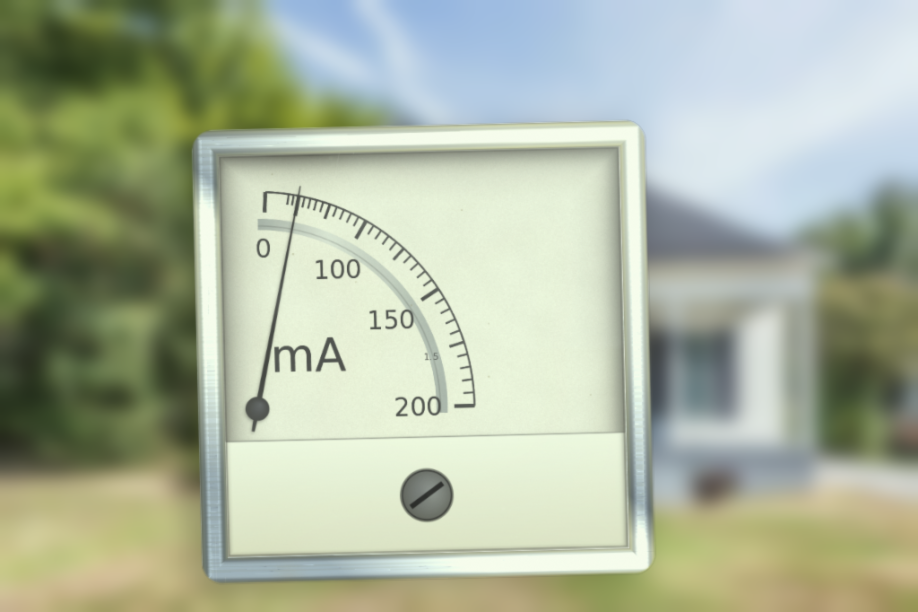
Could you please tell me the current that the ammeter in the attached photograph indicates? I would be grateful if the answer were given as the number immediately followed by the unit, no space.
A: 50mA
